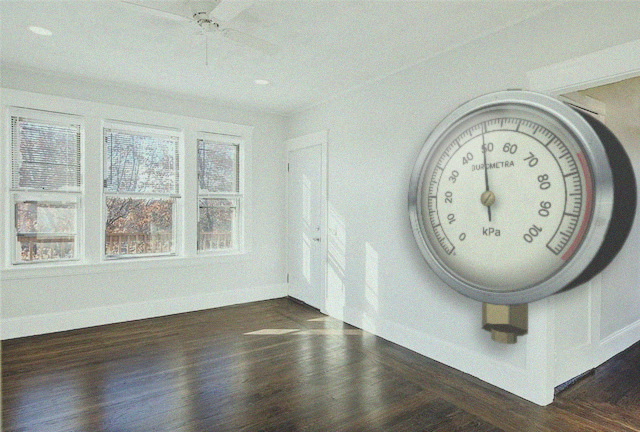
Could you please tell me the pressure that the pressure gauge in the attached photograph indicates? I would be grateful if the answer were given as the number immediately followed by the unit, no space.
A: 50kPa
